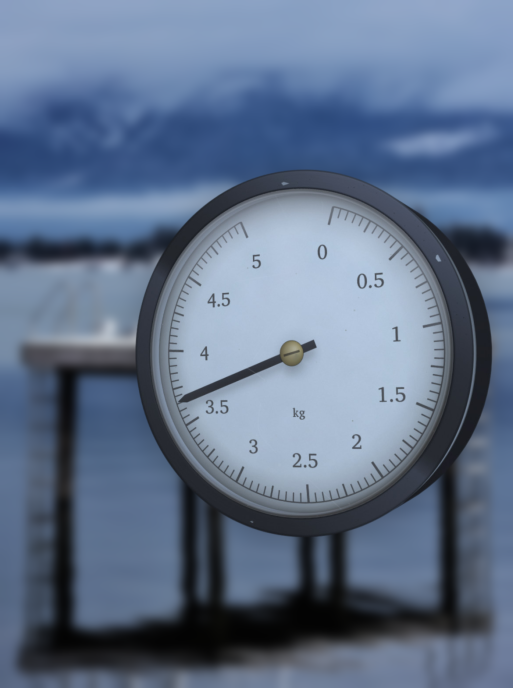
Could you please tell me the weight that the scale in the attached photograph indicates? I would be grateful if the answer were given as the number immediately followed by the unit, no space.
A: 3.65kg
